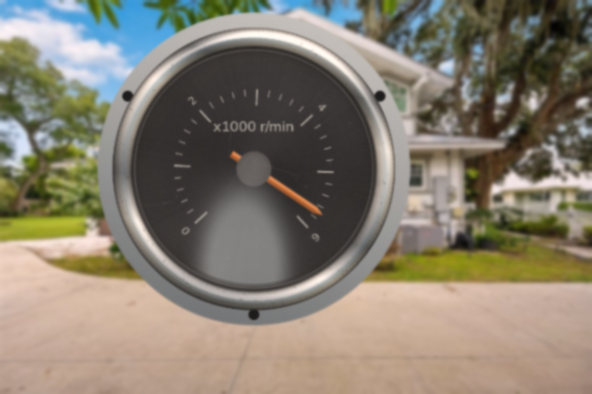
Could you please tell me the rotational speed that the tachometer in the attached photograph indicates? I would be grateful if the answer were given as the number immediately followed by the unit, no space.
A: 5700rpm
